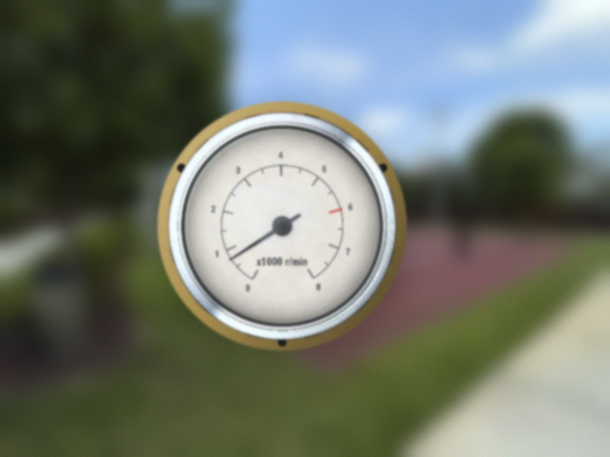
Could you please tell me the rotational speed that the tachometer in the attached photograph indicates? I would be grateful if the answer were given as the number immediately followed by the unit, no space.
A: 750rpm
